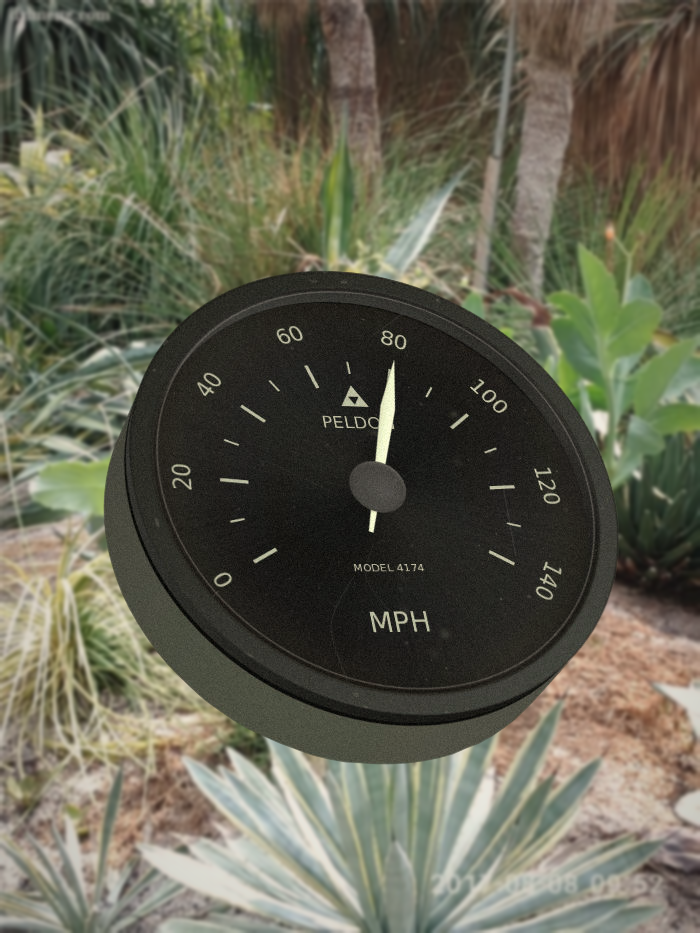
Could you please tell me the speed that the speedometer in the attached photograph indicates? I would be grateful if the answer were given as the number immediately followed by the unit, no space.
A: 80mph
